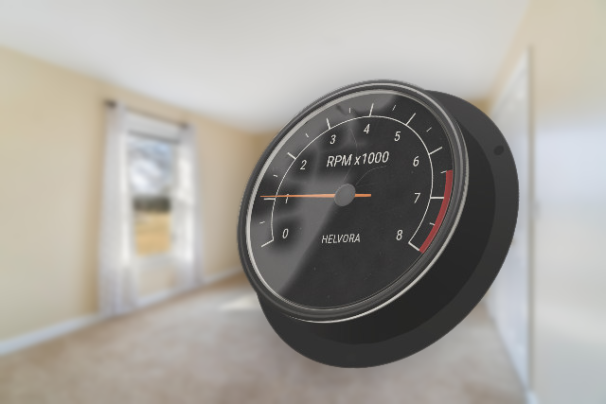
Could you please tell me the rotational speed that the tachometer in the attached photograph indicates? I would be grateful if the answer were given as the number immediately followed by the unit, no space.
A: 1000rpm
